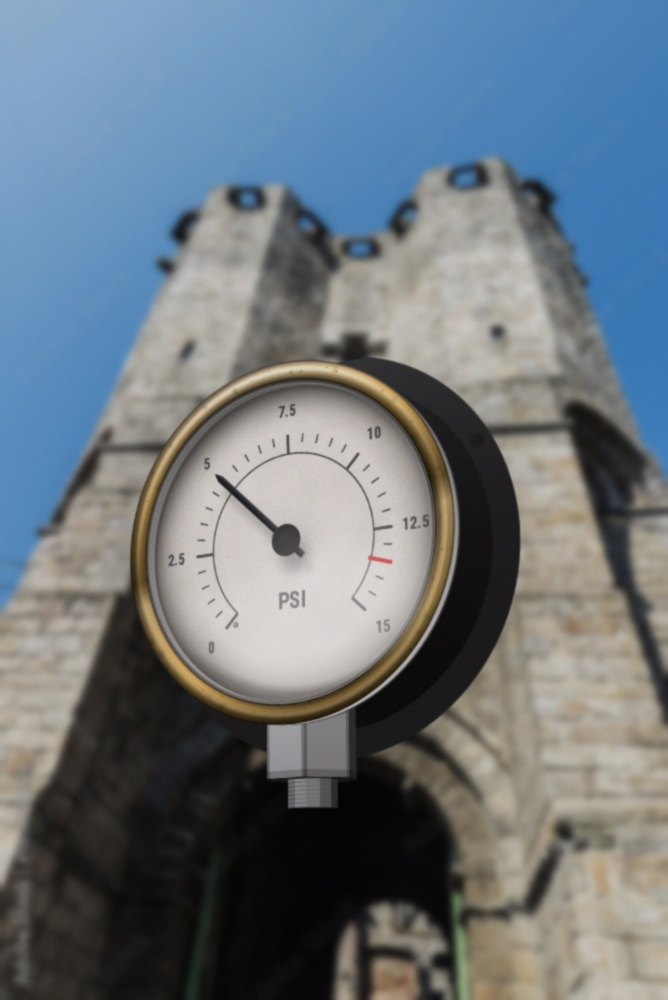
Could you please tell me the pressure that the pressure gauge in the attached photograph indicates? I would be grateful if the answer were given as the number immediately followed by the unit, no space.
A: 5psi
